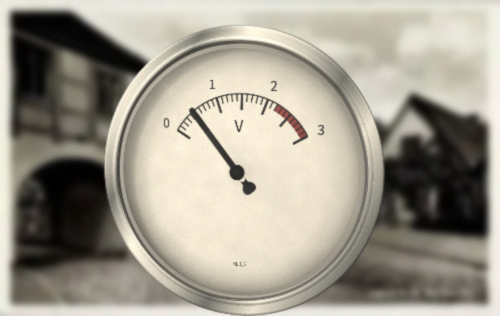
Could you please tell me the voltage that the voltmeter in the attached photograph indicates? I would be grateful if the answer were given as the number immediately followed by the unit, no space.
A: 0.5V
